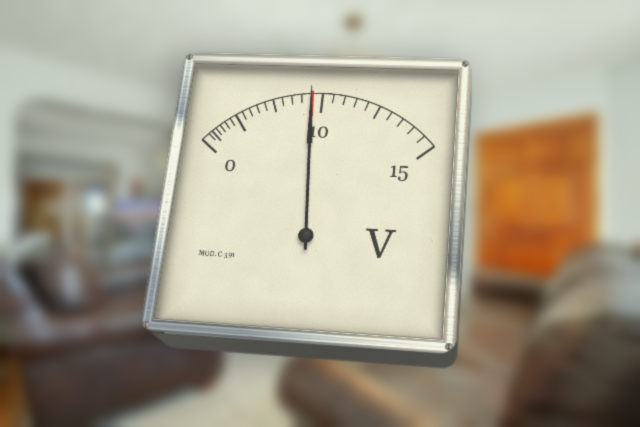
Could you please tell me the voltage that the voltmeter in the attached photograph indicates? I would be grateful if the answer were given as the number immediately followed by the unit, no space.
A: 9.5V
